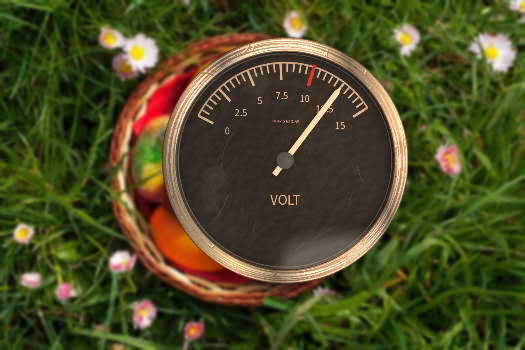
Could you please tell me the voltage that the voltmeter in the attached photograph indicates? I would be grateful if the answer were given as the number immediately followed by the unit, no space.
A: 12.5V
